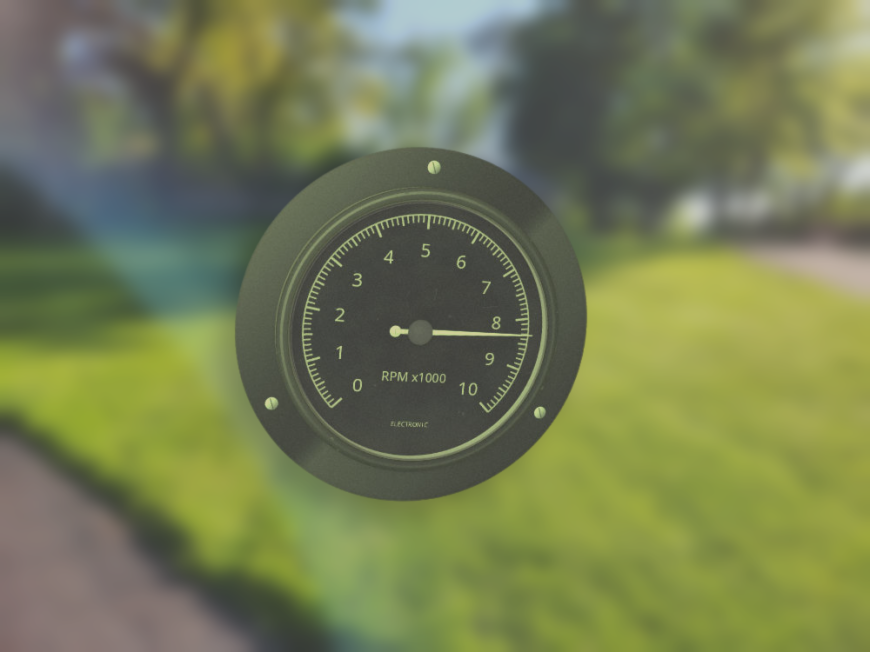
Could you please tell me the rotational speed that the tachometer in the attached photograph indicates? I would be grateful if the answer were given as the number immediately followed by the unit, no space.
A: 8300rpm
